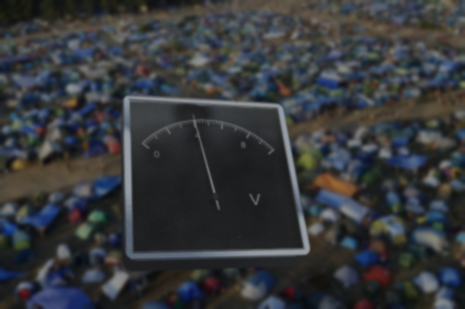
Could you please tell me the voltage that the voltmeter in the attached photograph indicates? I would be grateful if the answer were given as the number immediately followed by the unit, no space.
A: 4V
